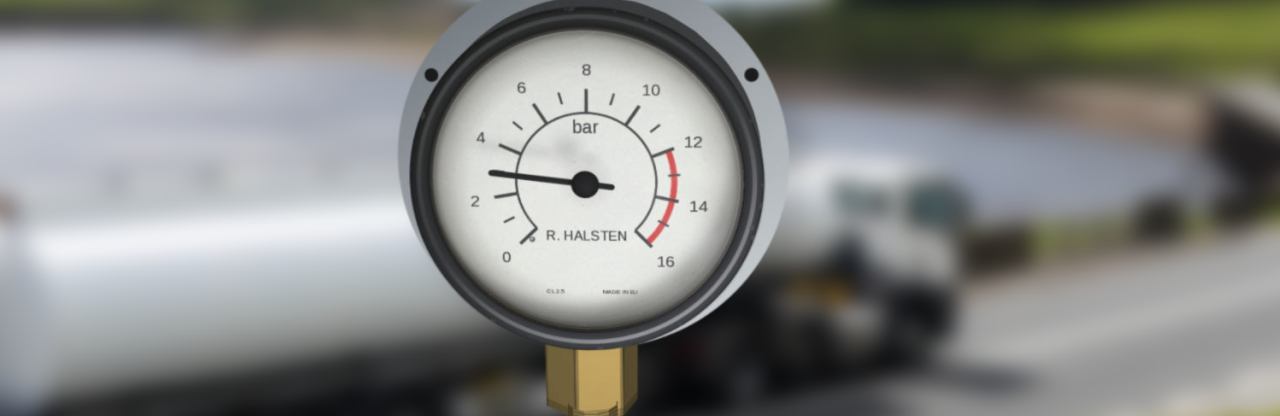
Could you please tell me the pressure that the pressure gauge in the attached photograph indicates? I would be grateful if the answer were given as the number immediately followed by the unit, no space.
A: 3bar
